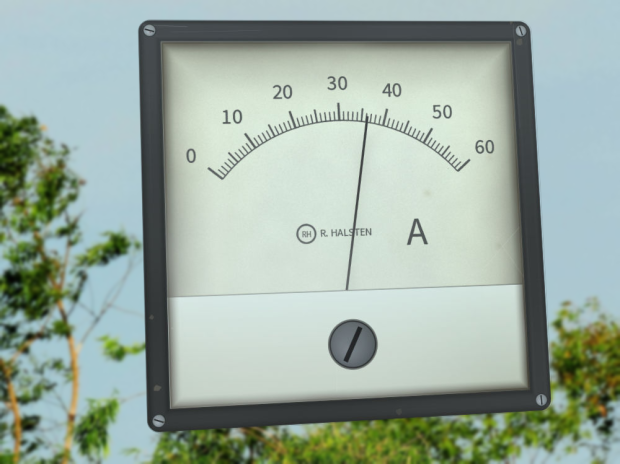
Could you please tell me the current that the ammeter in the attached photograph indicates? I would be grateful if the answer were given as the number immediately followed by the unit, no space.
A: 36A
